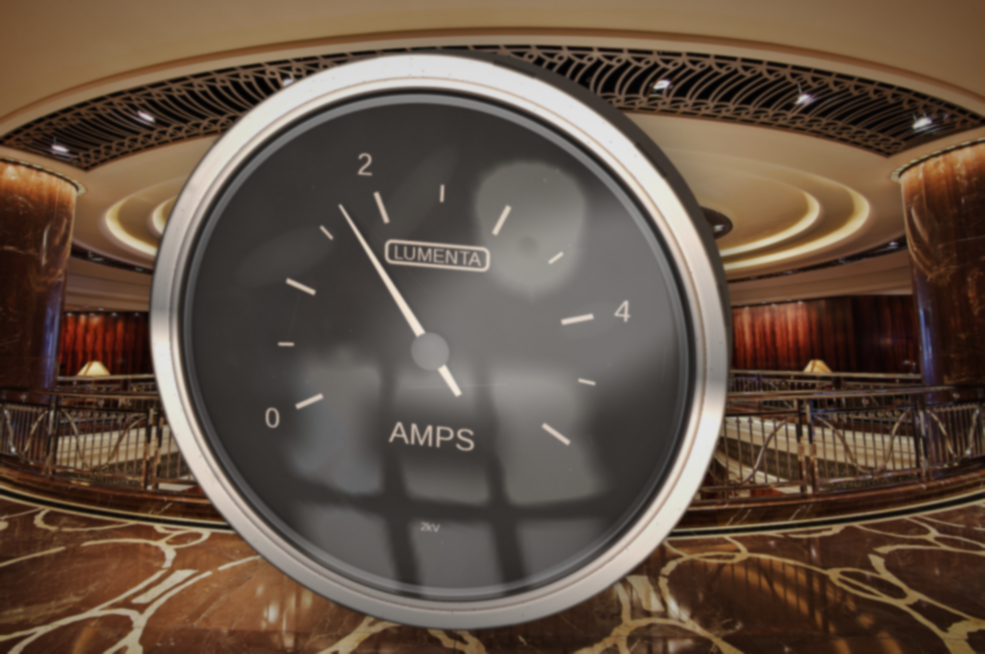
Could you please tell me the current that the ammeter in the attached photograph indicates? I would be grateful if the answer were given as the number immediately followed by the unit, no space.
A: 1.75A
